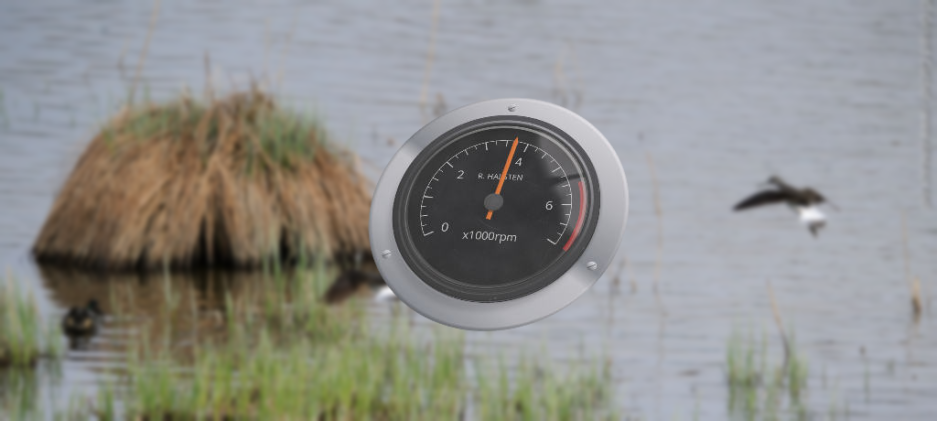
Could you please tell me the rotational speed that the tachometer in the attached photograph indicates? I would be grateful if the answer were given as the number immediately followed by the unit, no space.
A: 3750rpm
